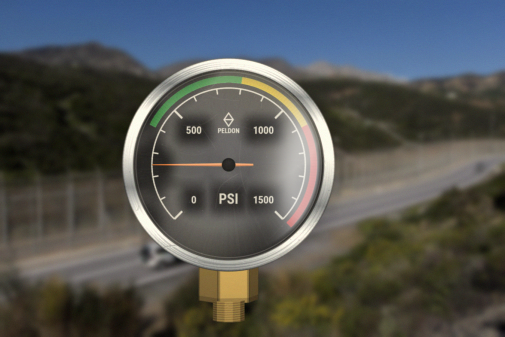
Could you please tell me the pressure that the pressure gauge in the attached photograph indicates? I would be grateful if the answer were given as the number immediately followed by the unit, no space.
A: 250psi
